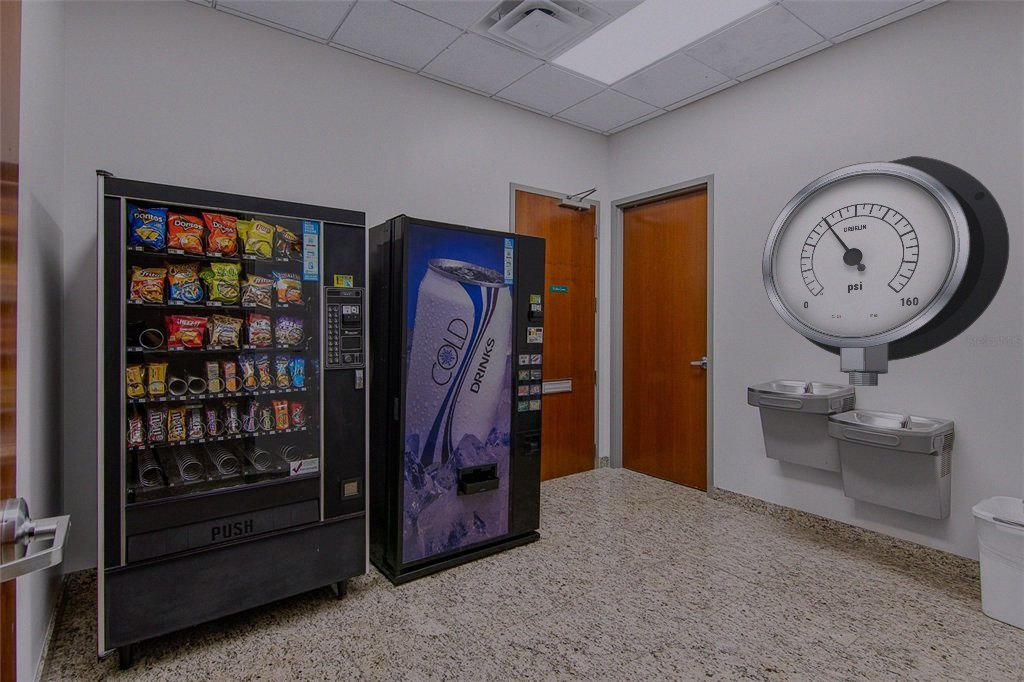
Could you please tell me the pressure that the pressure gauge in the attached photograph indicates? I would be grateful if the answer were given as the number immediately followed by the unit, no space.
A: 60psi
